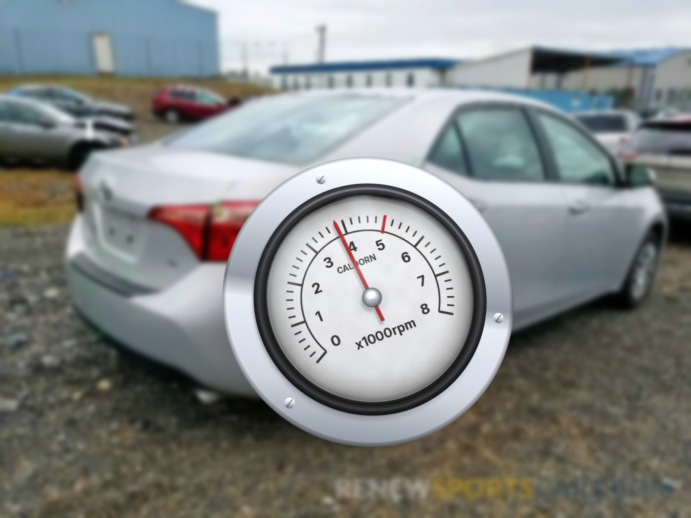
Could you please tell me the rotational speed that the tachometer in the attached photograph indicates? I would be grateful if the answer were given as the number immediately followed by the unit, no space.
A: 3800rpm
